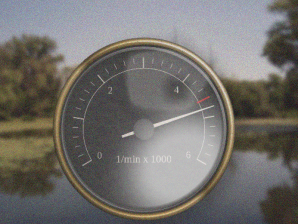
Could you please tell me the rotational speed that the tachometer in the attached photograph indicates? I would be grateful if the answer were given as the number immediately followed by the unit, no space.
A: 4800rpm
